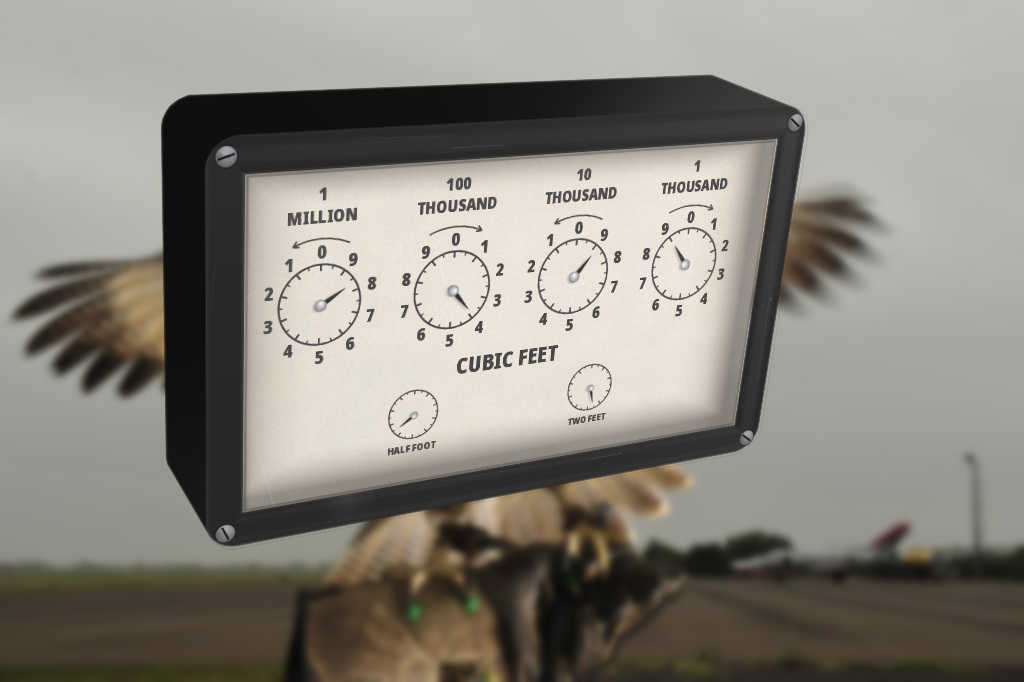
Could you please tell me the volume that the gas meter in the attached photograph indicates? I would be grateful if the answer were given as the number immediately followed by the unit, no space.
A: 838900ft³
